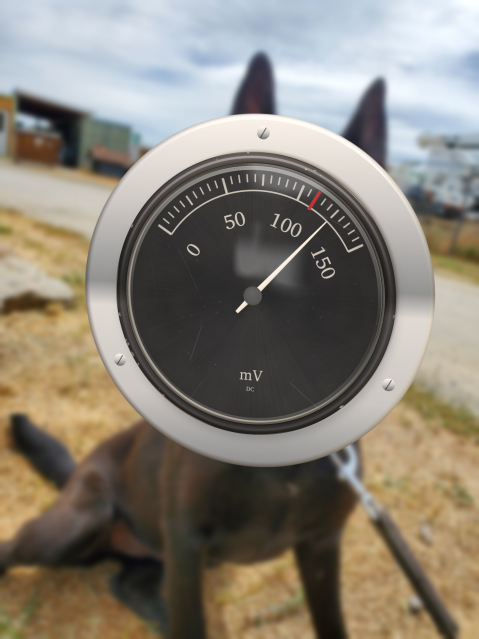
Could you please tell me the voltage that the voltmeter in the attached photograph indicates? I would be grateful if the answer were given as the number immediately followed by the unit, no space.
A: 125mV
